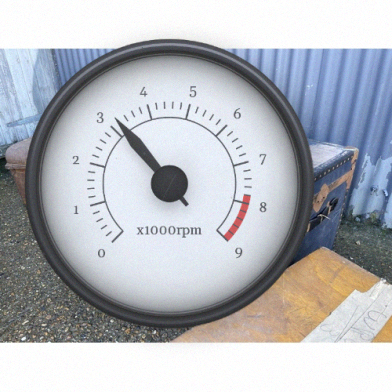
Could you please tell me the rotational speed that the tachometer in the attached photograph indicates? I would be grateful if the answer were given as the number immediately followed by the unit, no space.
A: 3200rpm
